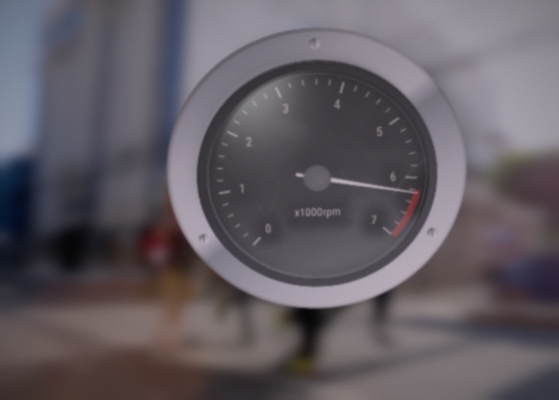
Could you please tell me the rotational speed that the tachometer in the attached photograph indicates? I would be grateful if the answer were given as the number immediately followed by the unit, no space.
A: 6200rpm
